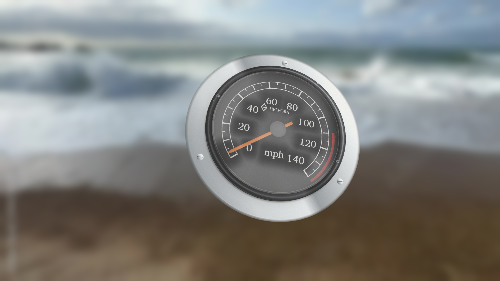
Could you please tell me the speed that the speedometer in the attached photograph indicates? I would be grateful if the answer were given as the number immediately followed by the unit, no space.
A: 2.5mph
